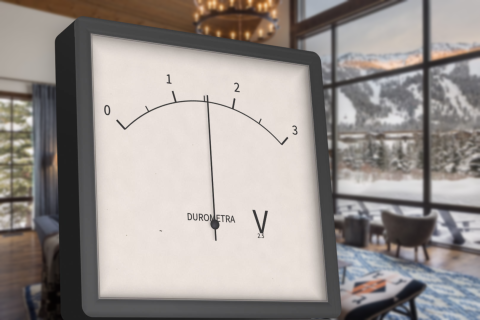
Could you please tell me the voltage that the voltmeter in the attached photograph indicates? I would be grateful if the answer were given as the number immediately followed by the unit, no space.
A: 1.5V
